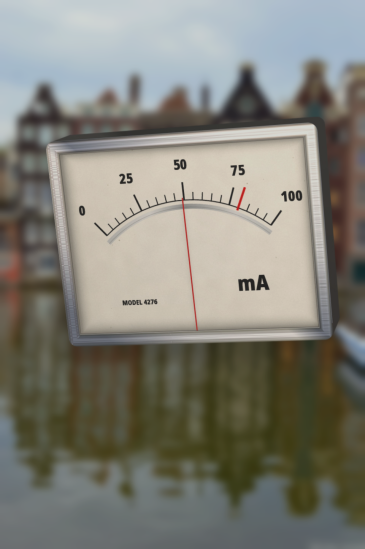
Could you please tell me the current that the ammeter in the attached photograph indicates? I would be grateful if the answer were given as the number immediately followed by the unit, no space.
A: 50mA
